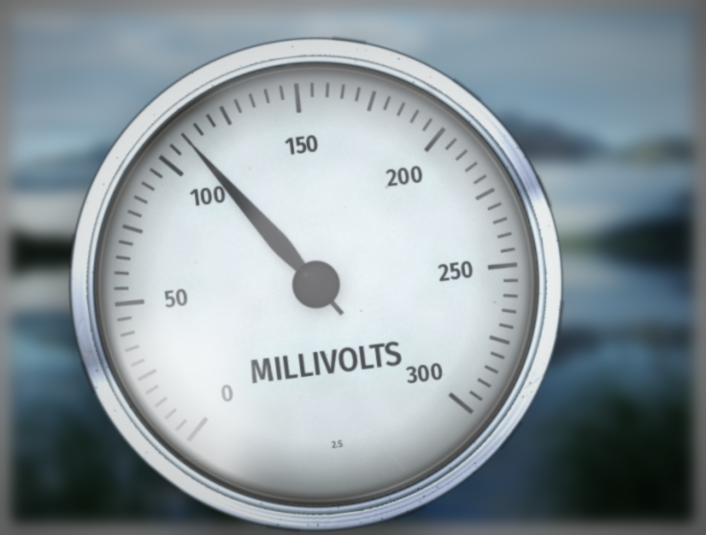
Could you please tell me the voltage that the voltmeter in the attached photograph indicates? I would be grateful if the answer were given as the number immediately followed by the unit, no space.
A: 110mV
